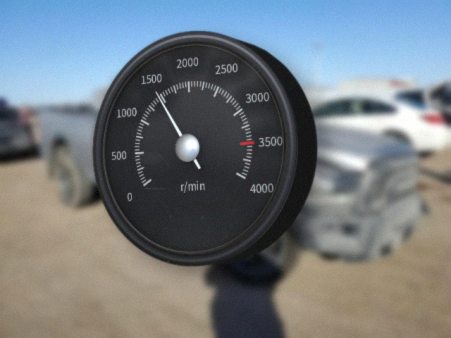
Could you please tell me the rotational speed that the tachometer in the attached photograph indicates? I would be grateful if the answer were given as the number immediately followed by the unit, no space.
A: 1500rpm
